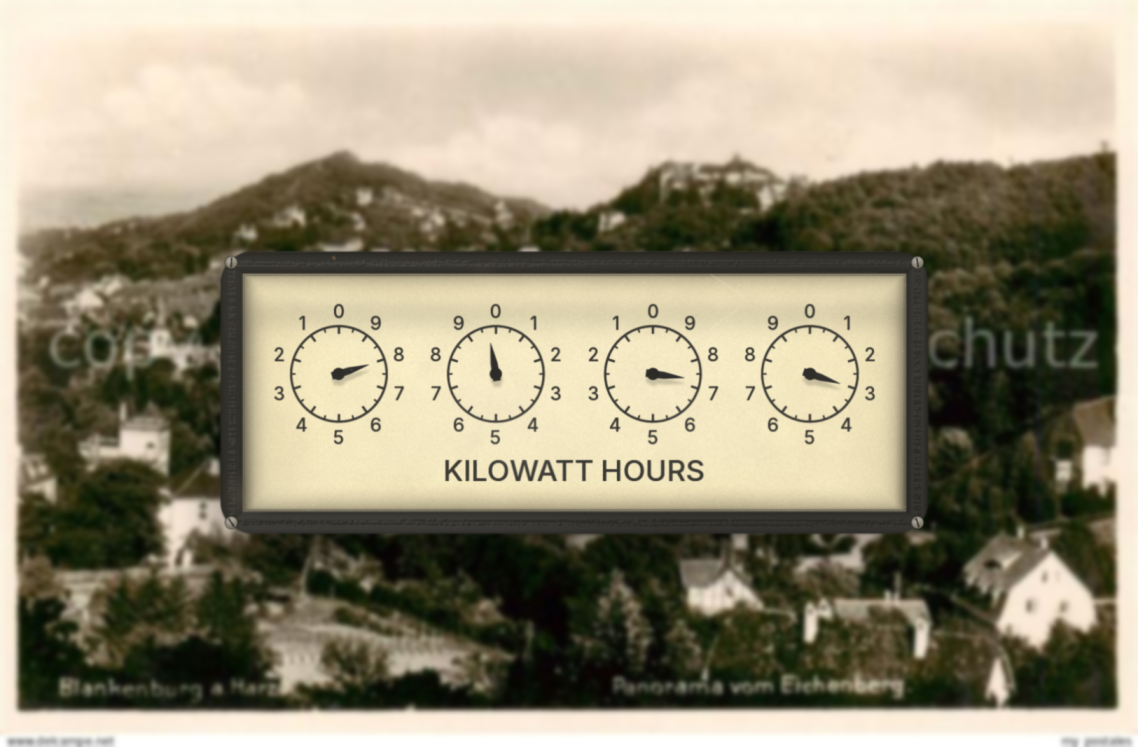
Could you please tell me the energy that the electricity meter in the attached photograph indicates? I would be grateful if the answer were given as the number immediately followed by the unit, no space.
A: 7973kWh
